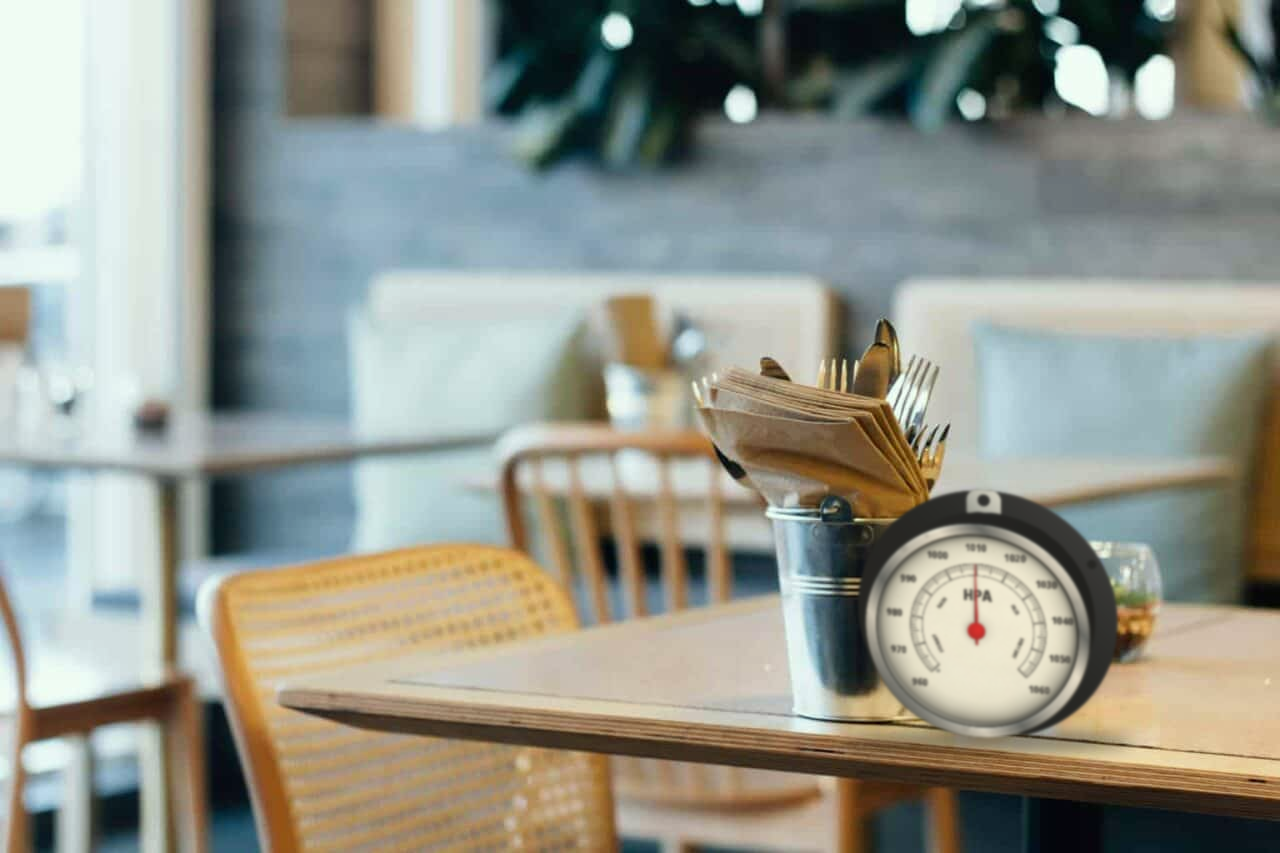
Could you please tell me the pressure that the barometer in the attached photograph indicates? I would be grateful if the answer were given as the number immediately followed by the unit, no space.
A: 1010hPa
